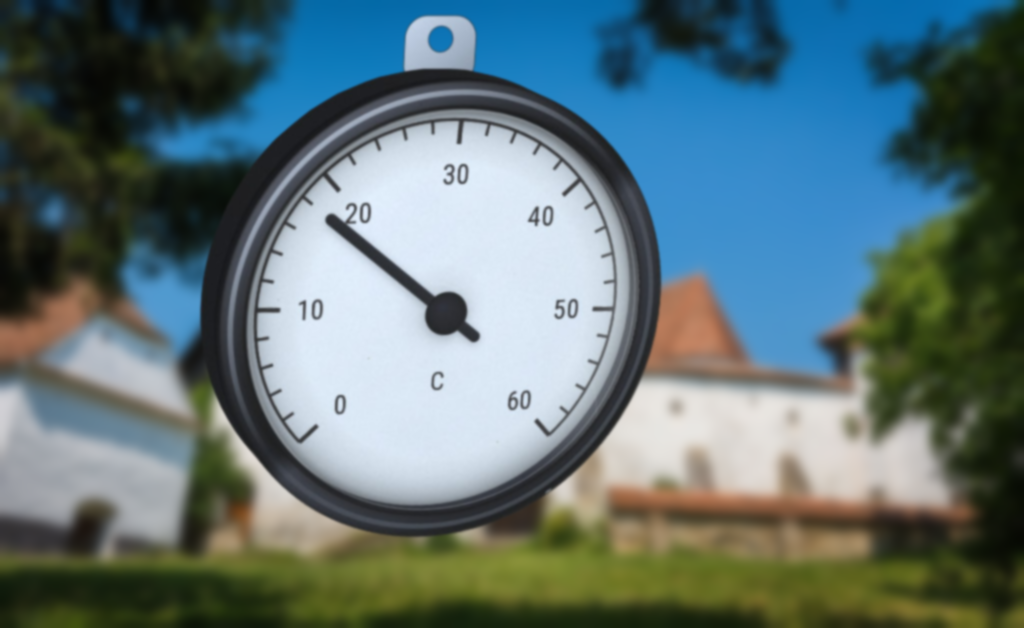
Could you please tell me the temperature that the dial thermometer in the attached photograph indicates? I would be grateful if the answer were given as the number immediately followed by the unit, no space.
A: 18°C
